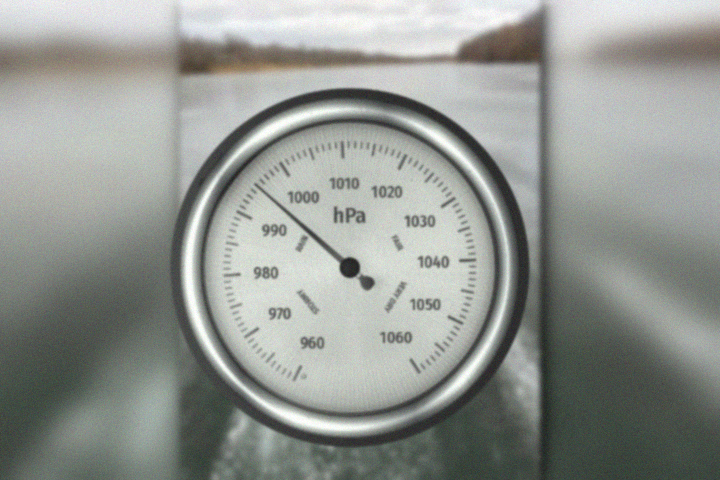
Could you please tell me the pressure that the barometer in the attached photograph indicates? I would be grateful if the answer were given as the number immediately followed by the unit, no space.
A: 995hPa
